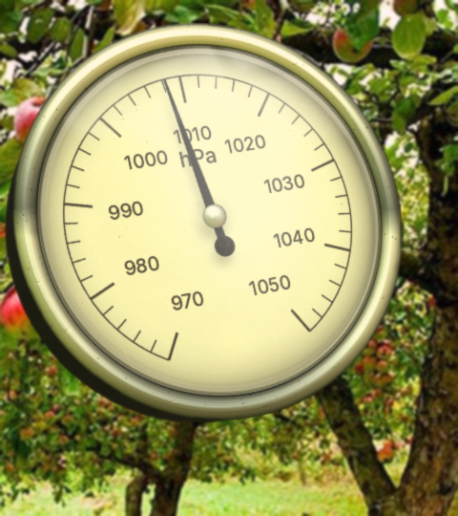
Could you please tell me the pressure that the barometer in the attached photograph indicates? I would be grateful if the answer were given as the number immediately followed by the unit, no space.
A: 1008hPa
